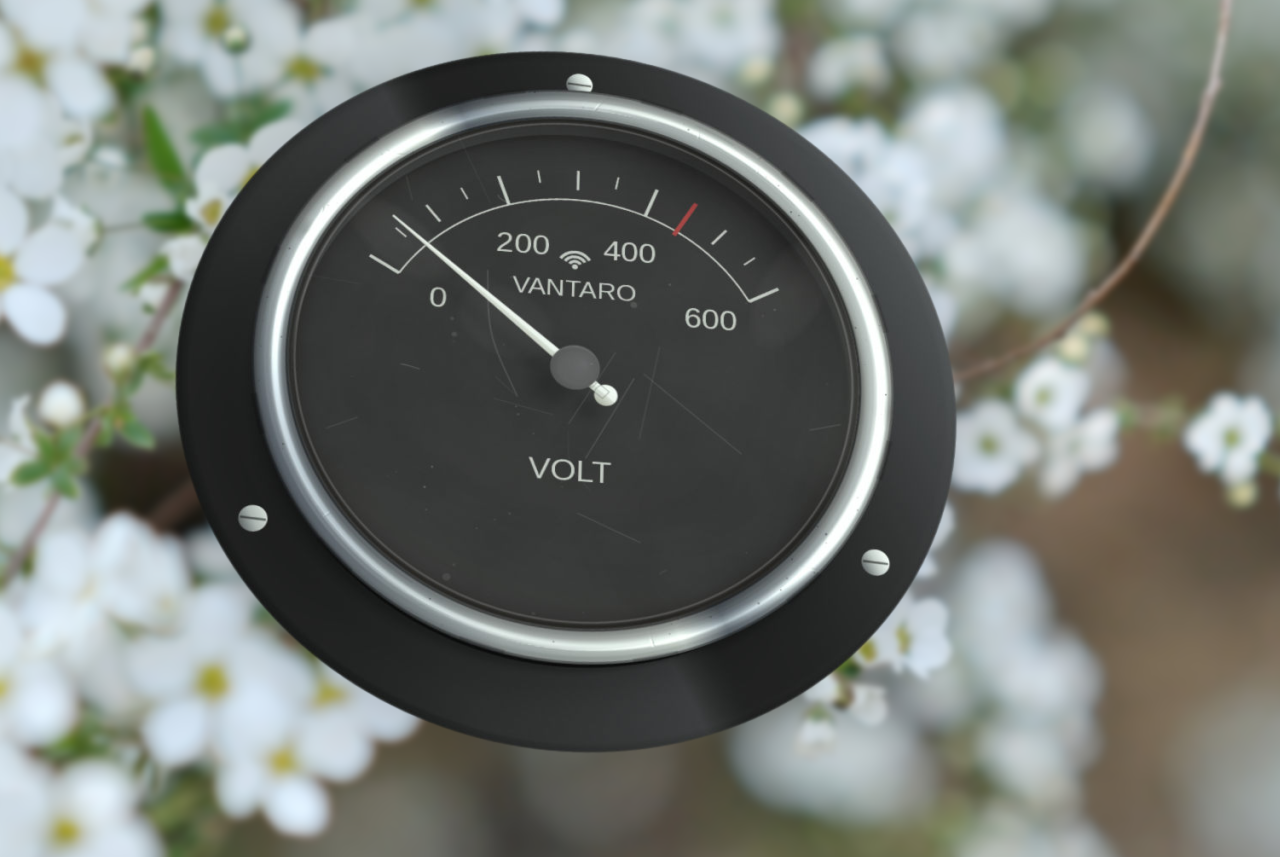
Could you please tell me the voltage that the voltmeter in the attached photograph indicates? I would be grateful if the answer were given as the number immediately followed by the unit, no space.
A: 50V
